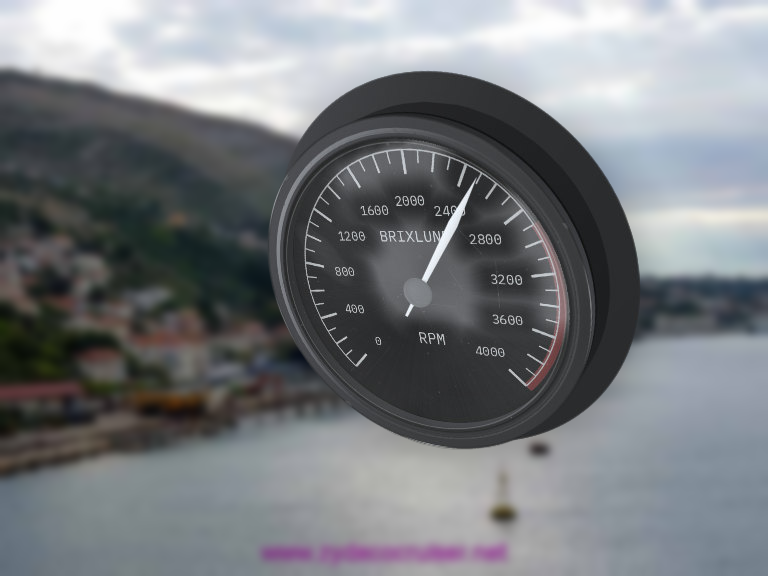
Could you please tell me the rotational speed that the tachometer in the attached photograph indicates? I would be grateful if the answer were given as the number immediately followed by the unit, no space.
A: 2500rpm
